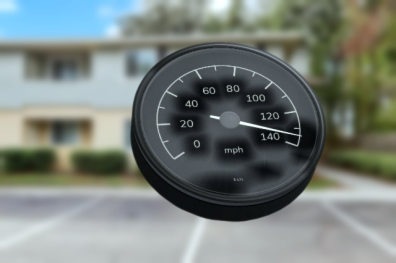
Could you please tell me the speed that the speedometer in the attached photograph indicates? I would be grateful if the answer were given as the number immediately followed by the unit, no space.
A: 135mph
